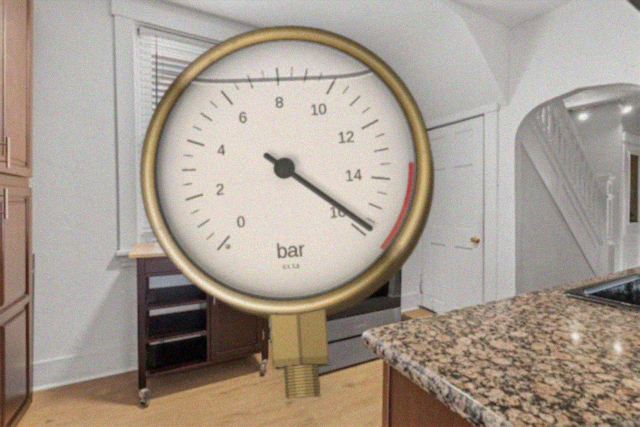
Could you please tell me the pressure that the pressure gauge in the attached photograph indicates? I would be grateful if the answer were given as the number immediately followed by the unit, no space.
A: 15.75bar
